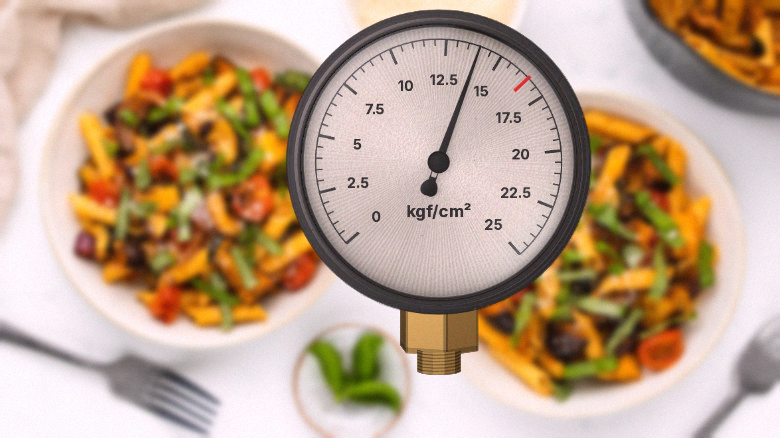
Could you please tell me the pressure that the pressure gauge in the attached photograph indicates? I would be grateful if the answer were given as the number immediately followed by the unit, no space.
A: 14kg/cm²
